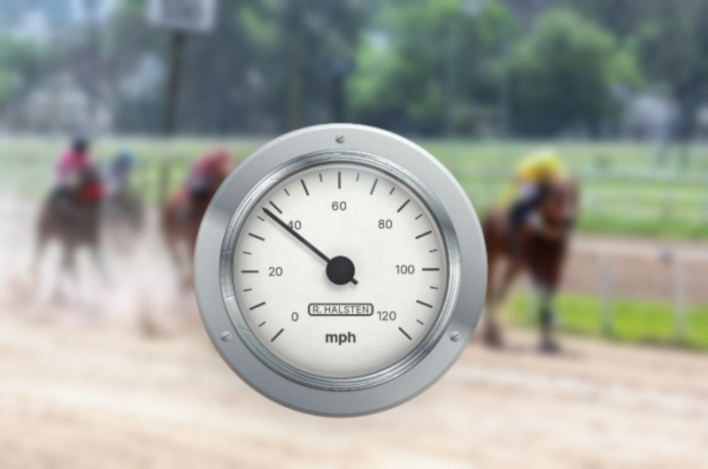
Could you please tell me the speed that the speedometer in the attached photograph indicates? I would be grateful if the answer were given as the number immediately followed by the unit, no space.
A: 37.5mph
